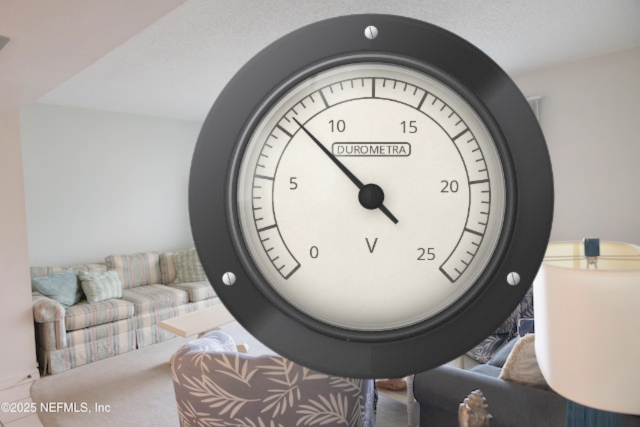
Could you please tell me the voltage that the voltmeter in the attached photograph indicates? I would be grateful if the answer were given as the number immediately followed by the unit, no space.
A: 8.25V
